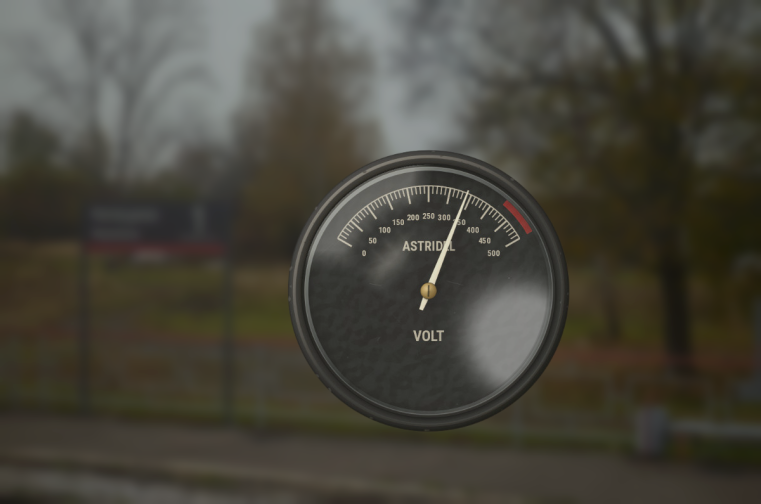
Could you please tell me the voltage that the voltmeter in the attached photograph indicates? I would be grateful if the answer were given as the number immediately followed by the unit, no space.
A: 340V
